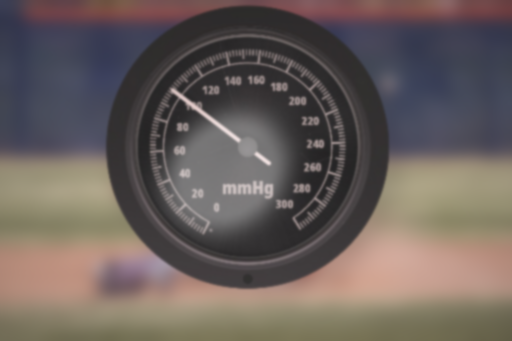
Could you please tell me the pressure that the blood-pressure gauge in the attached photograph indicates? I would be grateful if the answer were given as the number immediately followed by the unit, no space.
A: 100mmHg
